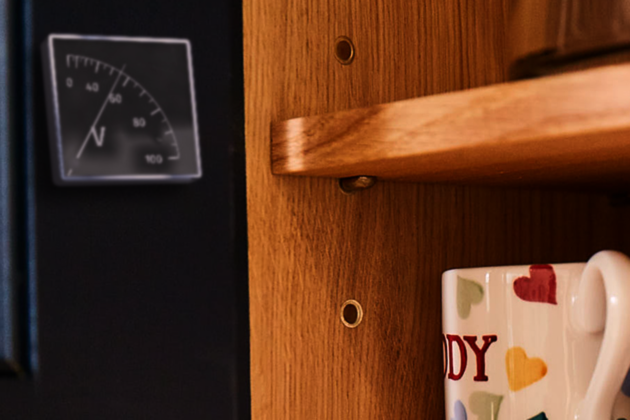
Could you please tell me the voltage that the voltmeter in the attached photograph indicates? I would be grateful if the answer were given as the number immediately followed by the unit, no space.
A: 55V
